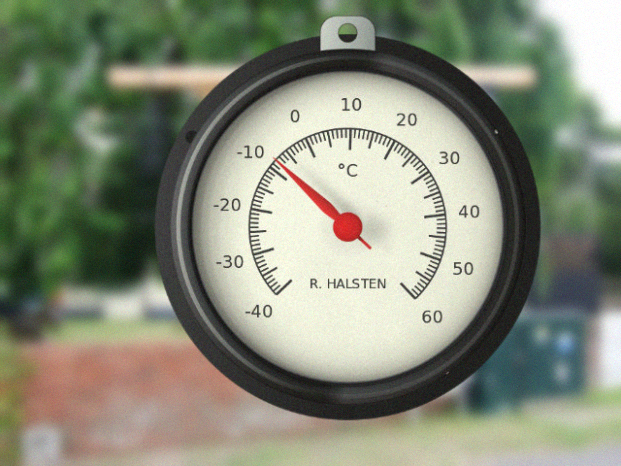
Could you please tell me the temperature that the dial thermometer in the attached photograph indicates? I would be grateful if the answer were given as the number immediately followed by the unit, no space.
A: -8°C
